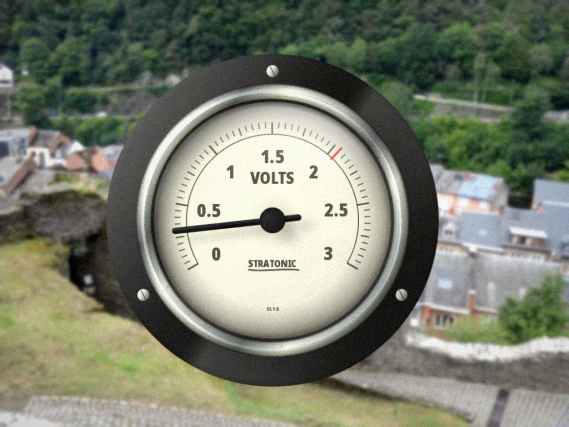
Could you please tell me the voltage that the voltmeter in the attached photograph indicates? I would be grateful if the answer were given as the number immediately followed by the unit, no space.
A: 0.3V
